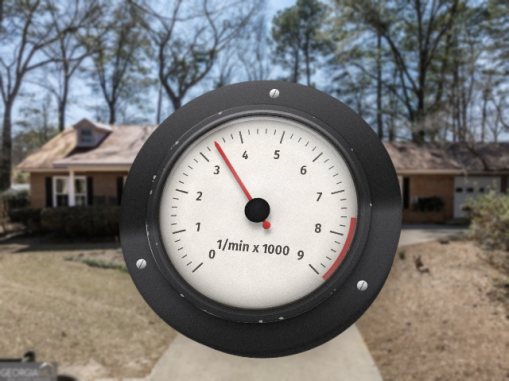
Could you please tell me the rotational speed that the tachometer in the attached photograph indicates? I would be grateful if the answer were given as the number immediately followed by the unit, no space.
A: 3400rpm
